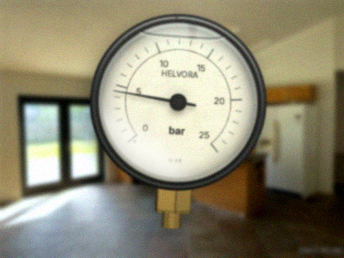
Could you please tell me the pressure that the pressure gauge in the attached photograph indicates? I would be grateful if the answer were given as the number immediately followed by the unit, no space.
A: 4.5bar
